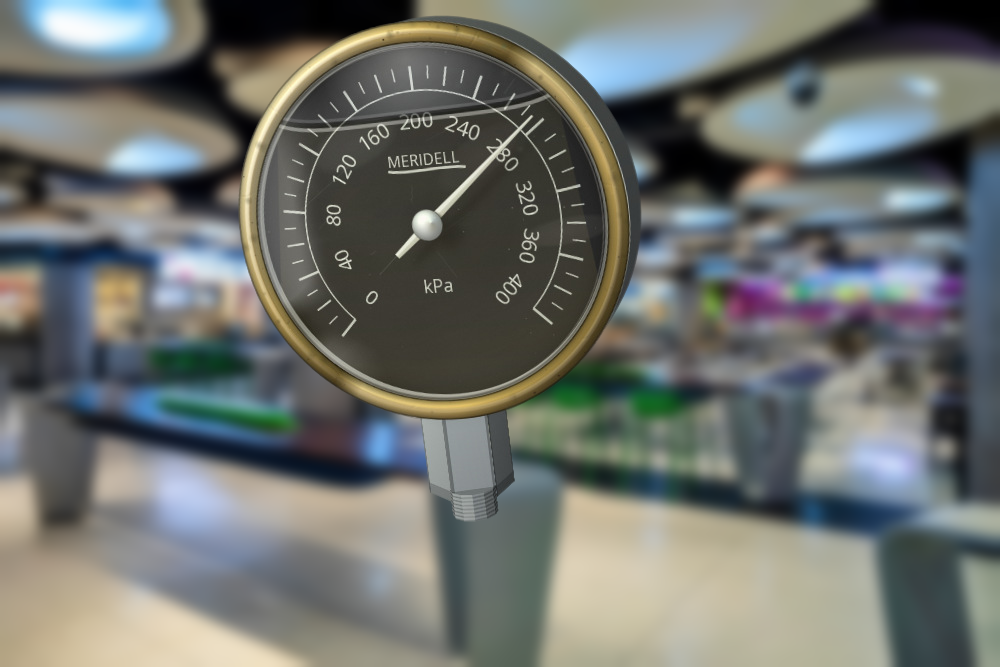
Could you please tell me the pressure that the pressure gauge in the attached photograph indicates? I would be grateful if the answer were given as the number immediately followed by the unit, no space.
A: 275kPa
